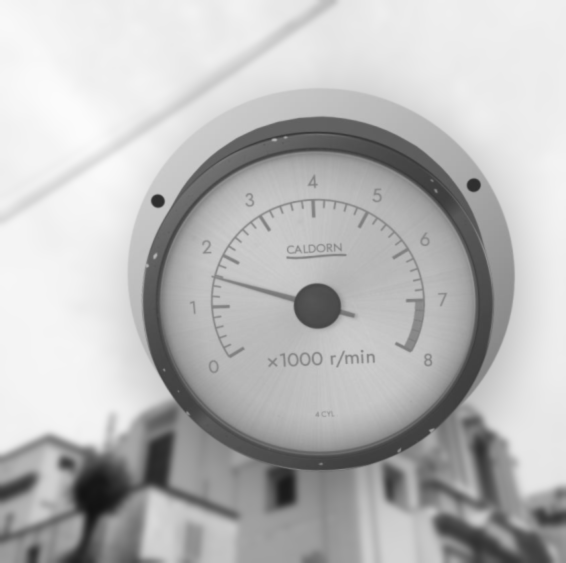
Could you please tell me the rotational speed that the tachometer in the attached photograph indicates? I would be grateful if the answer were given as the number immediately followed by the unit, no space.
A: 1600rpm
